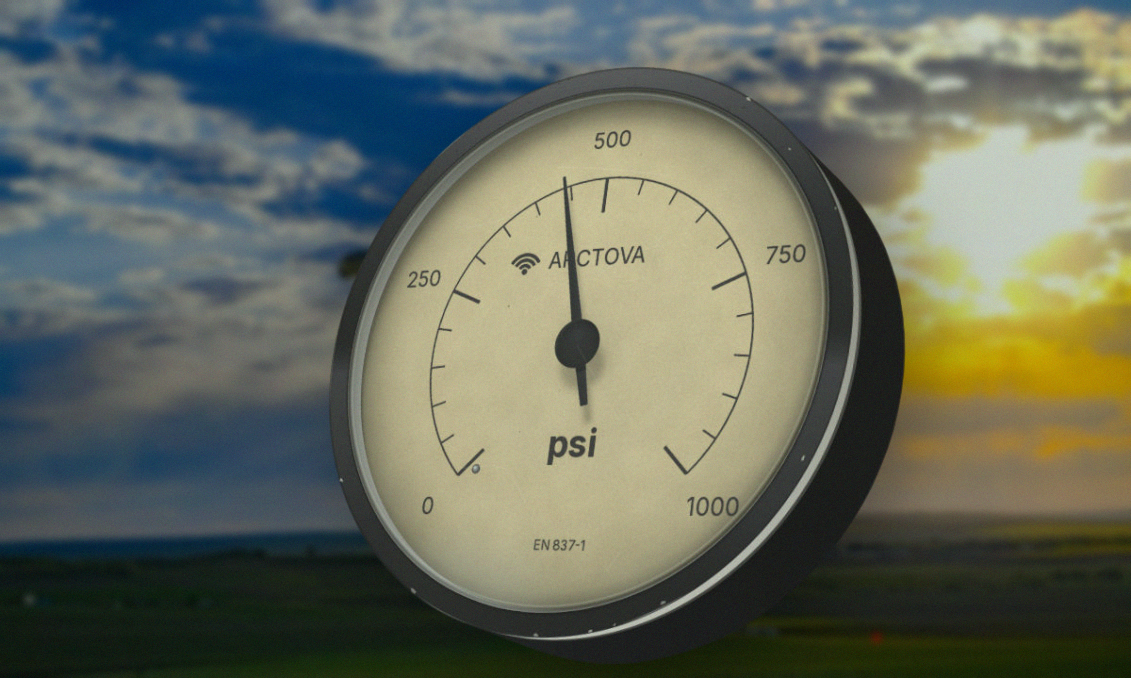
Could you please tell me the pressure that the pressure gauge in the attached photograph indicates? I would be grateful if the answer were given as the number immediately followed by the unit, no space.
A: 450psi
